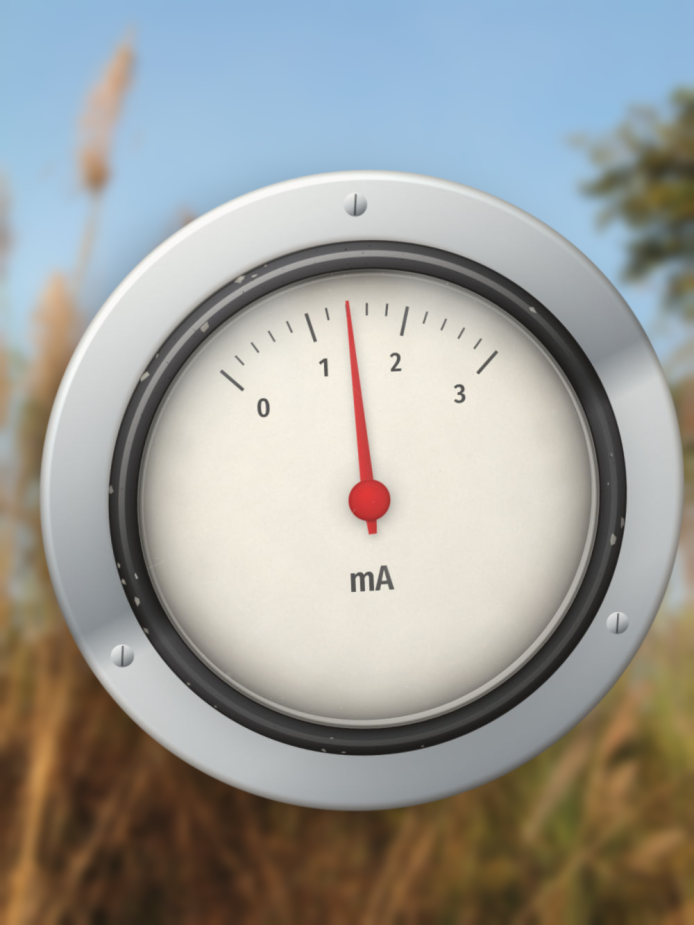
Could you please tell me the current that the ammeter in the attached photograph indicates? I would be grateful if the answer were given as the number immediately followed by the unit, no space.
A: 1.4mA
